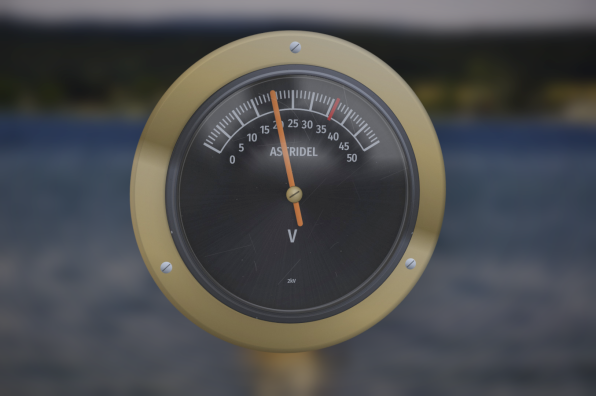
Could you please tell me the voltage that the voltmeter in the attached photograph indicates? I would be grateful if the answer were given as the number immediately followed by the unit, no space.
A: 20V
